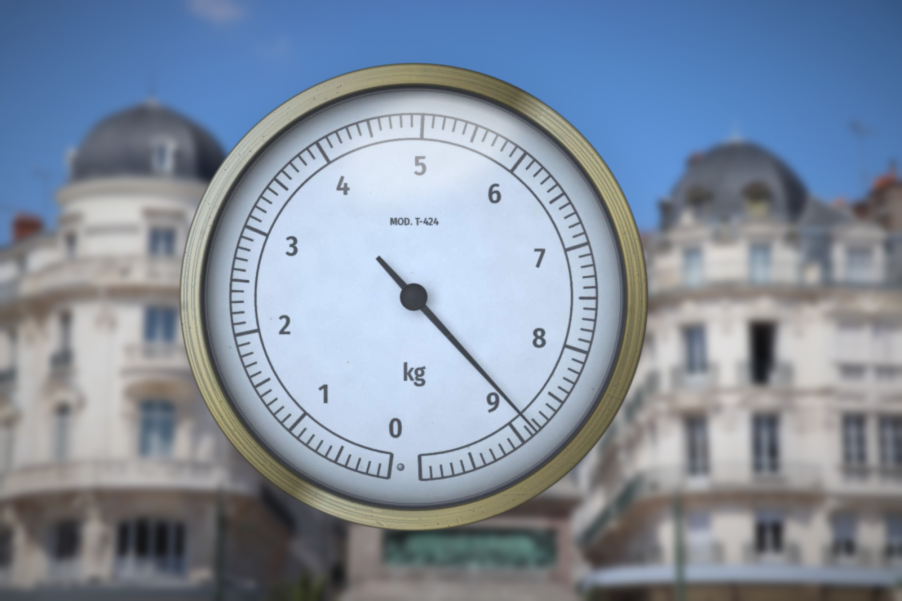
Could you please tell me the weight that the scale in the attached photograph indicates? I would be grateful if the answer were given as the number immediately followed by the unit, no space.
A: 8.85kg
